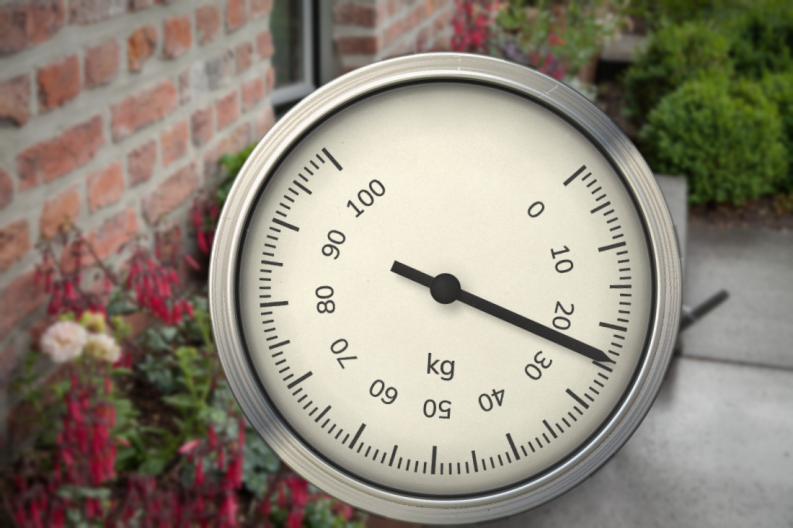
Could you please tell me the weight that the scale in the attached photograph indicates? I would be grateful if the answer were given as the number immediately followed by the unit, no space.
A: 24kg
